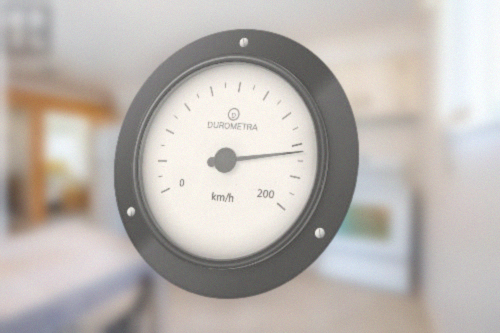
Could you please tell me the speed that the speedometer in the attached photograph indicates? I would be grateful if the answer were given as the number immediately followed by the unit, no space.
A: 165km/h
